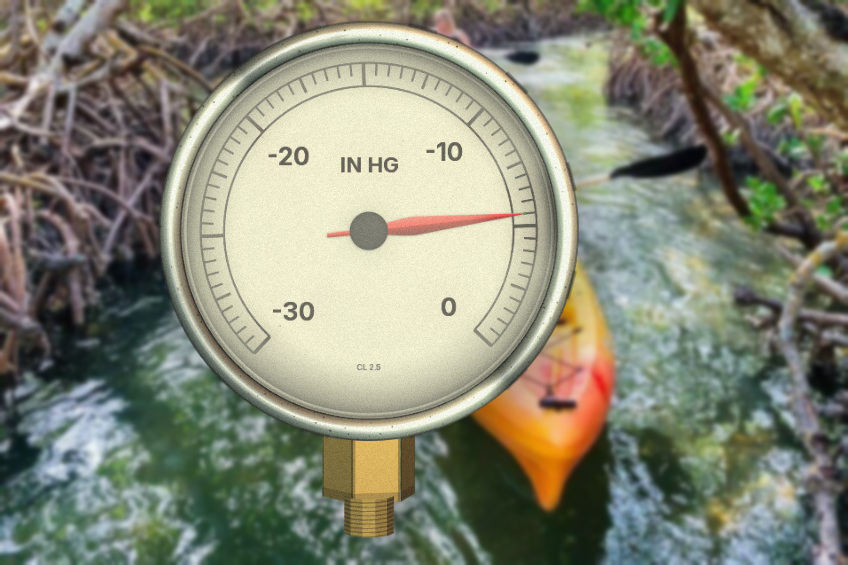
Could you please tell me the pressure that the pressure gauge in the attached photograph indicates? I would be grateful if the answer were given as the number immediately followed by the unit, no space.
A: -5.5inHg
